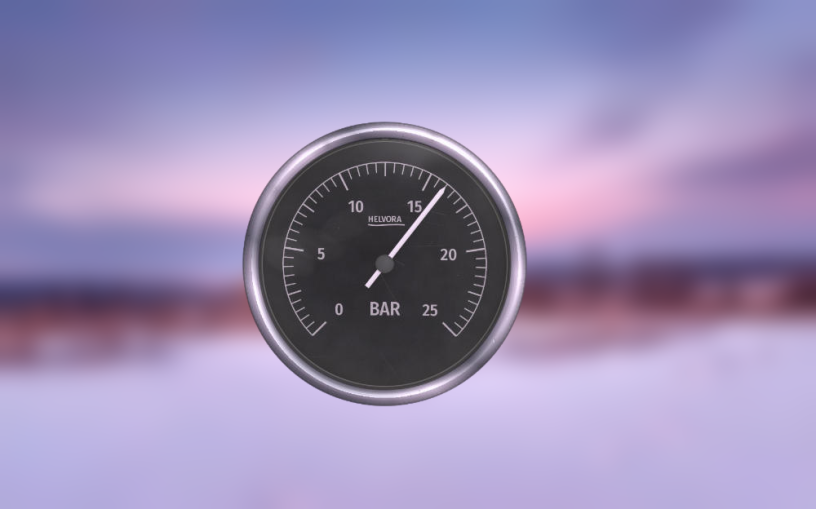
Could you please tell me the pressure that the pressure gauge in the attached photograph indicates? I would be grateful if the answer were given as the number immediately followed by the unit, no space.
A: 16bar
